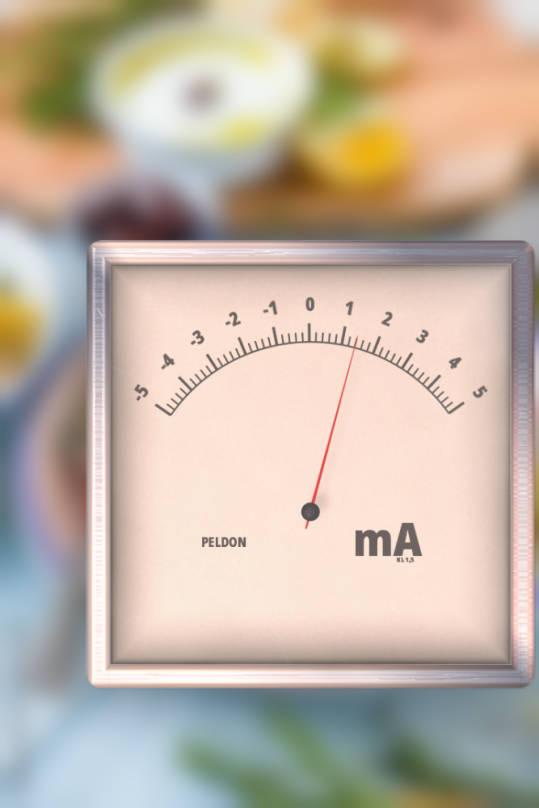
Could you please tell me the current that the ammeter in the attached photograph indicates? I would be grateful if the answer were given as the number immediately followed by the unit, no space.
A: 1.4mA
